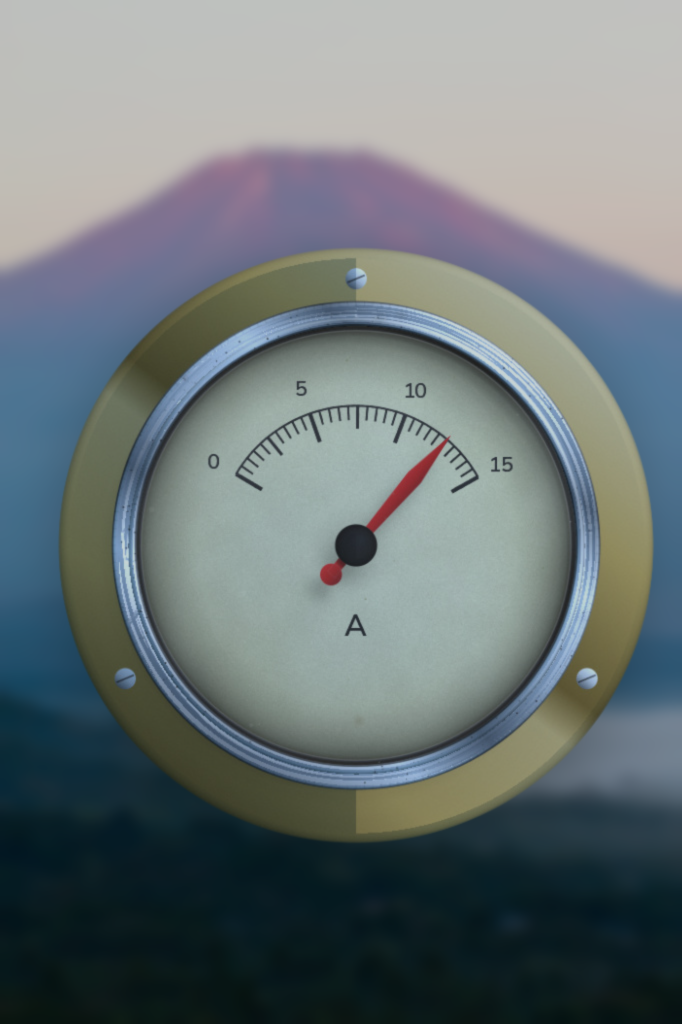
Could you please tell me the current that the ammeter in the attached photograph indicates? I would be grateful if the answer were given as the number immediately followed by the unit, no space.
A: 12.5A
